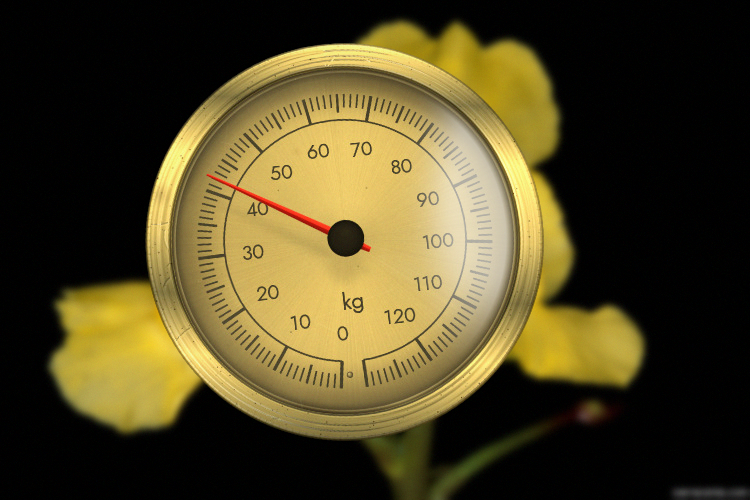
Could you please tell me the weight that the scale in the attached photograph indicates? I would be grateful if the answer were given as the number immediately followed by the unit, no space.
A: 42kg
